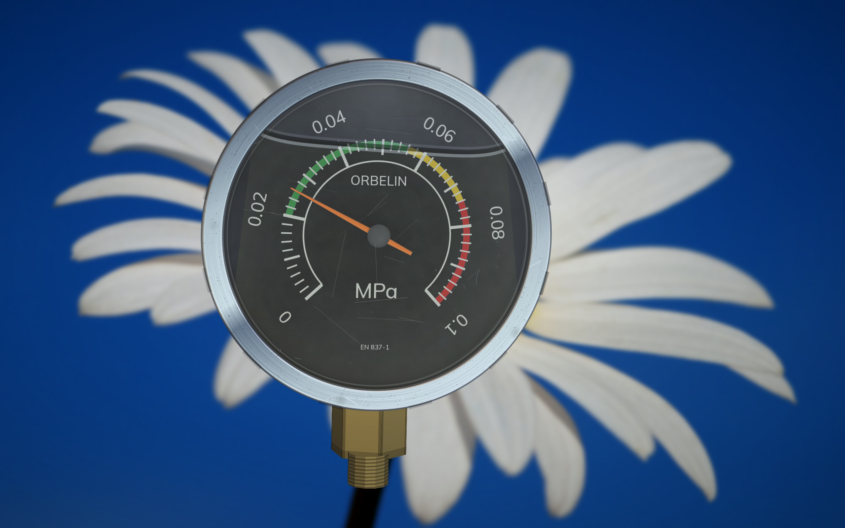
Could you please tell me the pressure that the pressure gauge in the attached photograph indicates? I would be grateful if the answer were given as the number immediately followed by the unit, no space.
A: 0.026MPa
